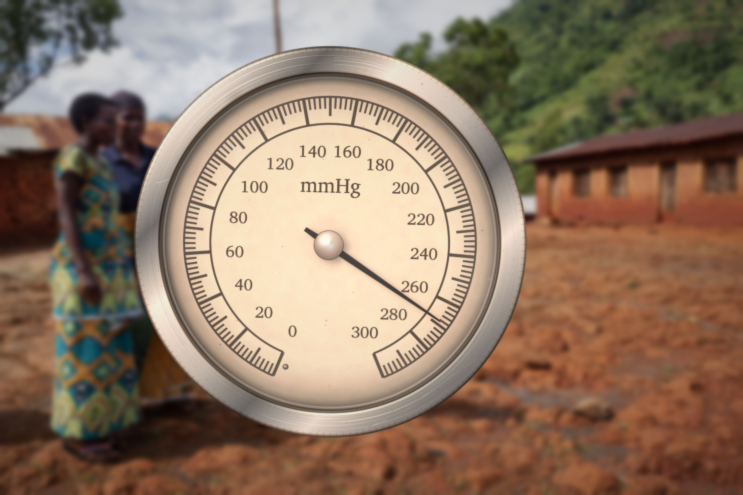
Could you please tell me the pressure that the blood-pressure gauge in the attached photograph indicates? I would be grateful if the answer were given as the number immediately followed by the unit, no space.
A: 268mmHg
